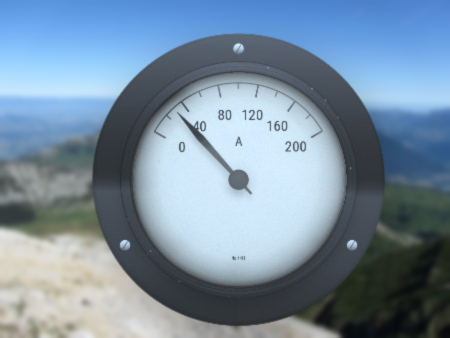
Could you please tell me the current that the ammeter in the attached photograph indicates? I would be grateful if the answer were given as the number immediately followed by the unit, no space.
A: 30A
